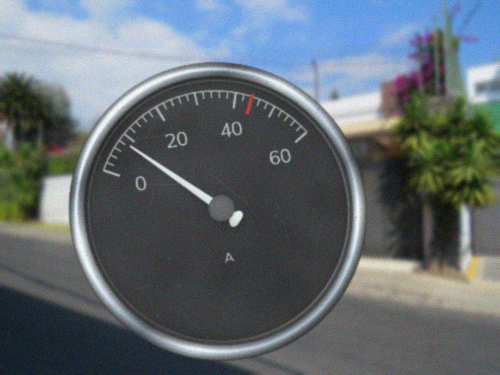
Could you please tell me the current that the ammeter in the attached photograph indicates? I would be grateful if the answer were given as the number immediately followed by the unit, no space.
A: 8A
